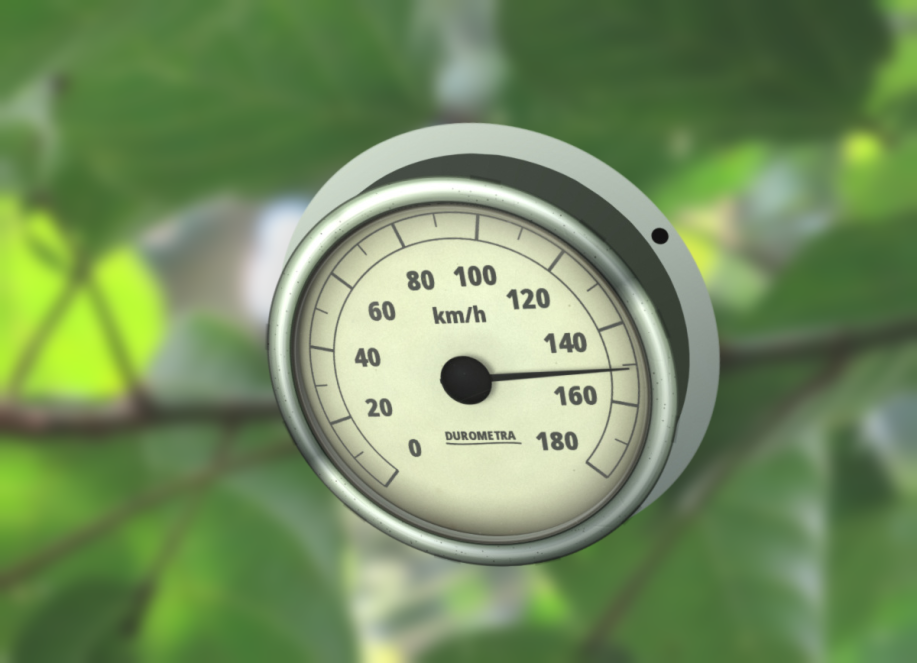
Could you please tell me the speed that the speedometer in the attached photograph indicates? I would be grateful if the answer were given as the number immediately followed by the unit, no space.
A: 150km/h
